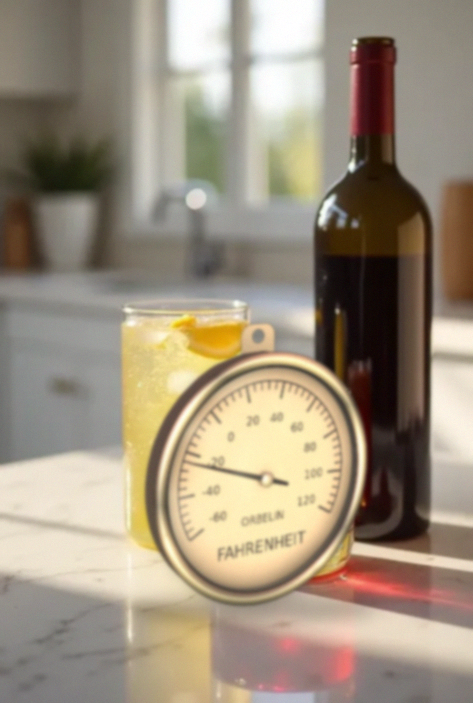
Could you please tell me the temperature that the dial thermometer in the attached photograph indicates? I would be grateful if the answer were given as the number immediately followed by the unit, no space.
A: -24°F
